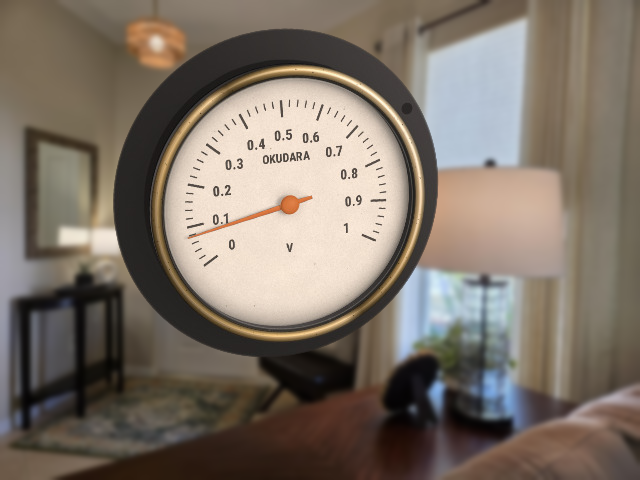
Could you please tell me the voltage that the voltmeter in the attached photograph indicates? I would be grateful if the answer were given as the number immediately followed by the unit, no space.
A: 0.08V
